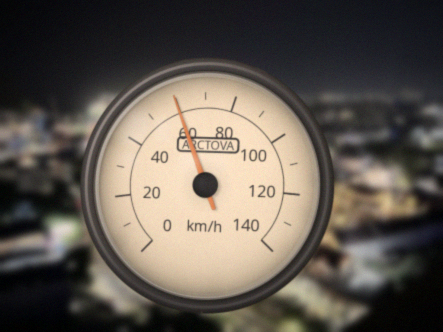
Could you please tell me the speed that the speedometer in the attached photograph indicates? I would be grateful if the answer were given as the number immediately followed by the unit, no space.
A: 60km/h
